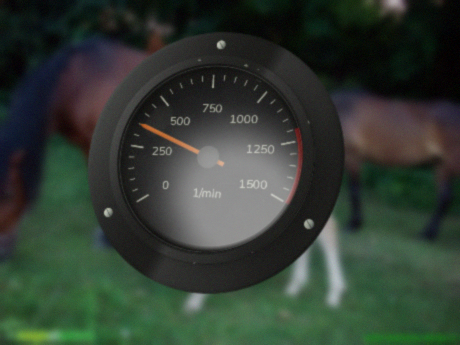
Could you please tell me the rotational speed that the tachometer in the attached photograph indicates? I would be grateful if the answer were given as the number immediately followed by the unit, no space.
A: 350rpm
